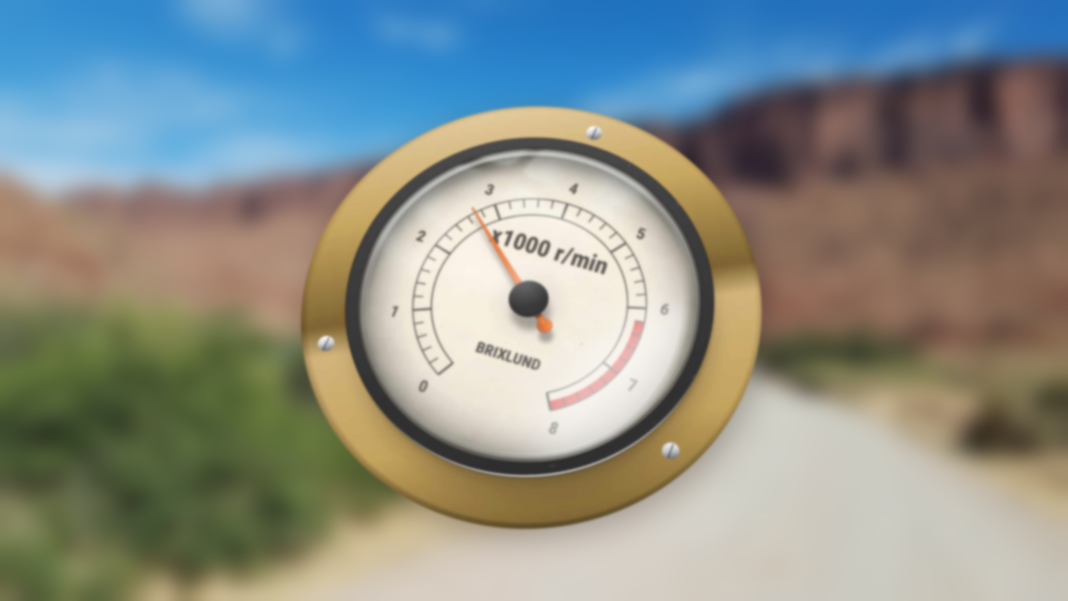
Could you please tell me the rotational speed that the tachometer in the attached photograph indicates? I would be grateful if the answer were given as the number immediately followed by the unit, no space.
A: 2700rpm
